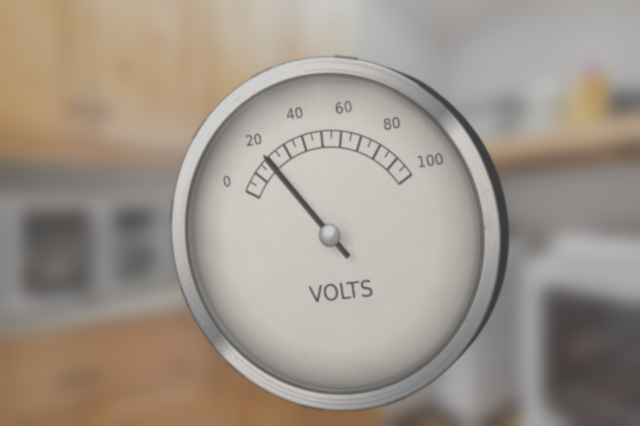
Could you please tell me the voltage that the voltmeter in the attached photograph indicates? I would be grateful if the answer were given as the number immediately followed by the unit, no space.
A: 20V
